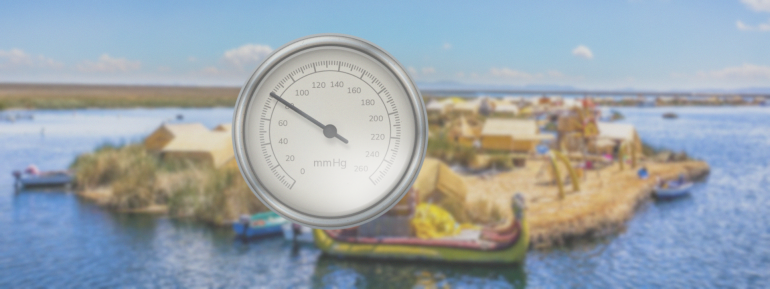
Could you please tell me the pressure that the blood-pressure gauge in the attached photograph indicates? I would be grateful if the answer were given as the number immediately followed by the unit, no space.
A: 80mmHg
